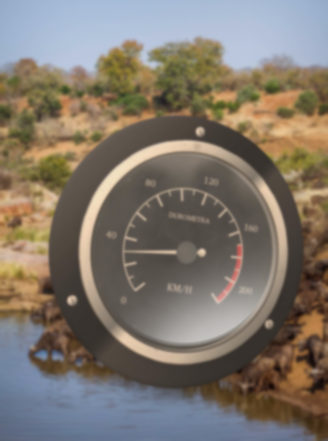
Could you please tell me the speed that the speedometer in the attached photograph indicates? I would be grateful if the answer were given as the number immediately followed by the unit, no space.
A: 30km/h
